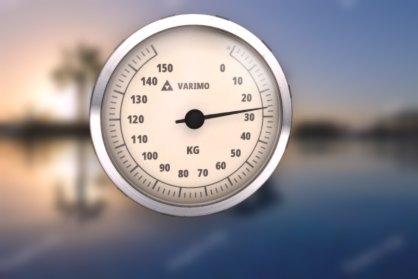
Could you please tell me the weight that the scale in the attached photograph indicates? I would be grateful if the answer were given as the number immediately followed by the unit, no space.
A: 26kg
